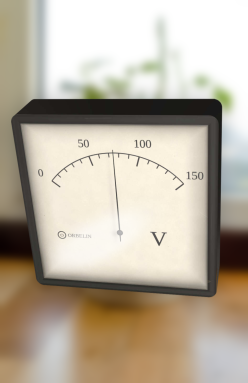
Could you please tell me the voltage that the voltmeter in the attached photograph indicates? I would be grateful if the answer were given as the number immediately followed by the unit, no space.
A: 75V
